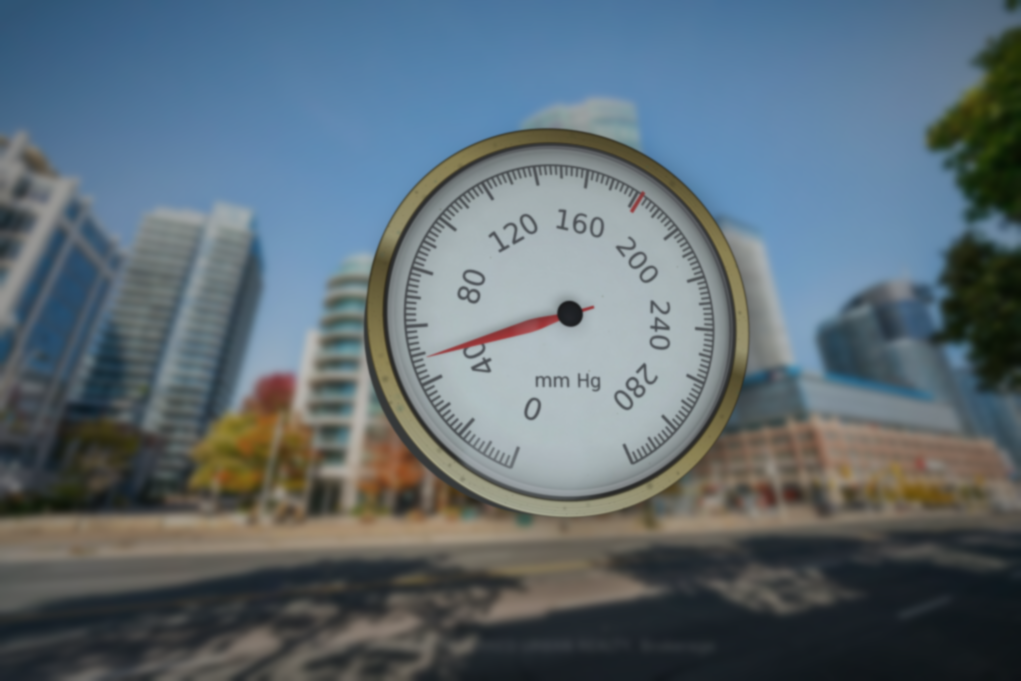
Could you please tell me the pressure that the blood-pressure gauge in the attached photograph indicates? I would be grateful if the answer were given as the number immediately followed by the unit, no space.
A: 48mmHg
